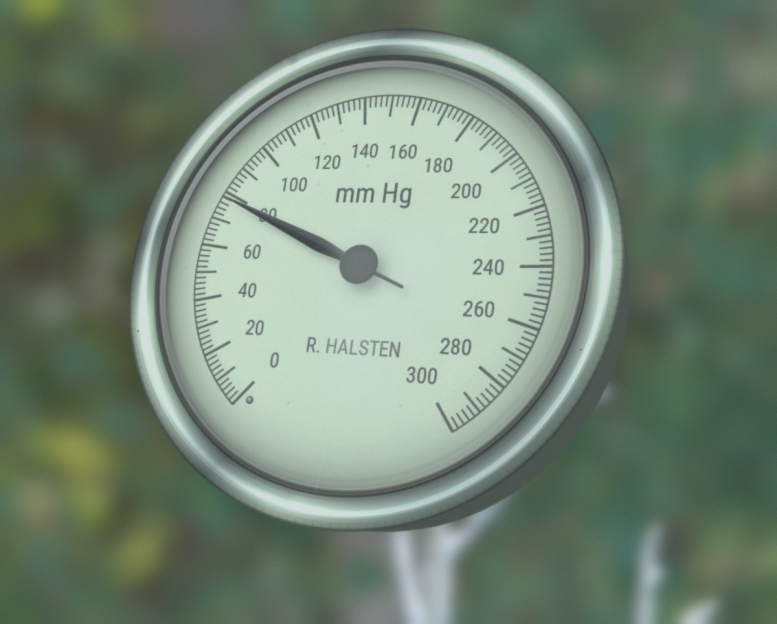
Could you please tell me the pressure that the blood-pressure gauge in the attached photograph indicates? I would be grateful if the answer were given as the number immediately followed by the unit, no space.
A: 78mmHg
